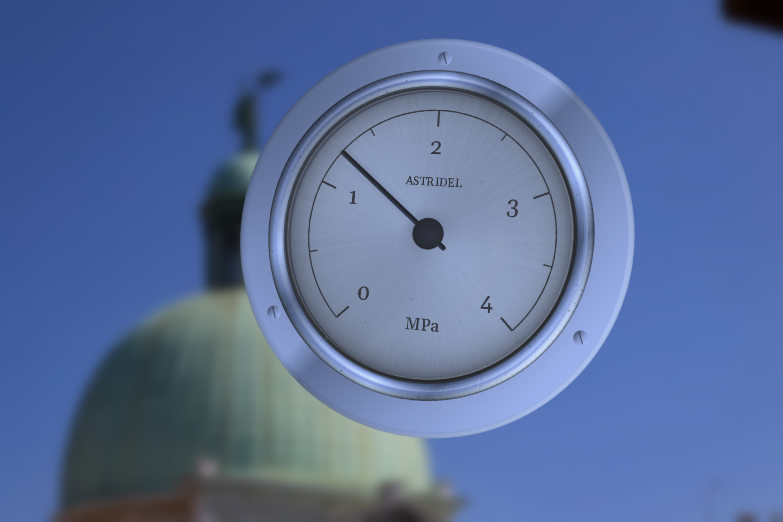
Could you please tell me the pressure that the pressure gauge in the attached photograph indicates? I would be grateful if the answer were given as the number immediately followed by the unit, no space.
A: 1.25MPa
